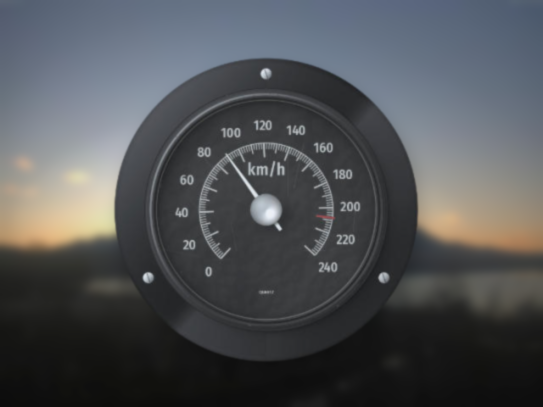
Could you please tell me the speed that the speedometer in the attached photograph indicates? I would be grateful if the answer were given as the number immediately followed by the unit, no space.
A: 90km/h
